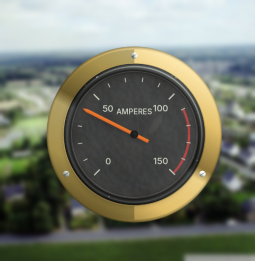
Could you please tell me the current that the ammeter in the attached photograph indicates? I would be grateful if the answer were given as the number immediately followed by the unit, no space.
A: 40A
